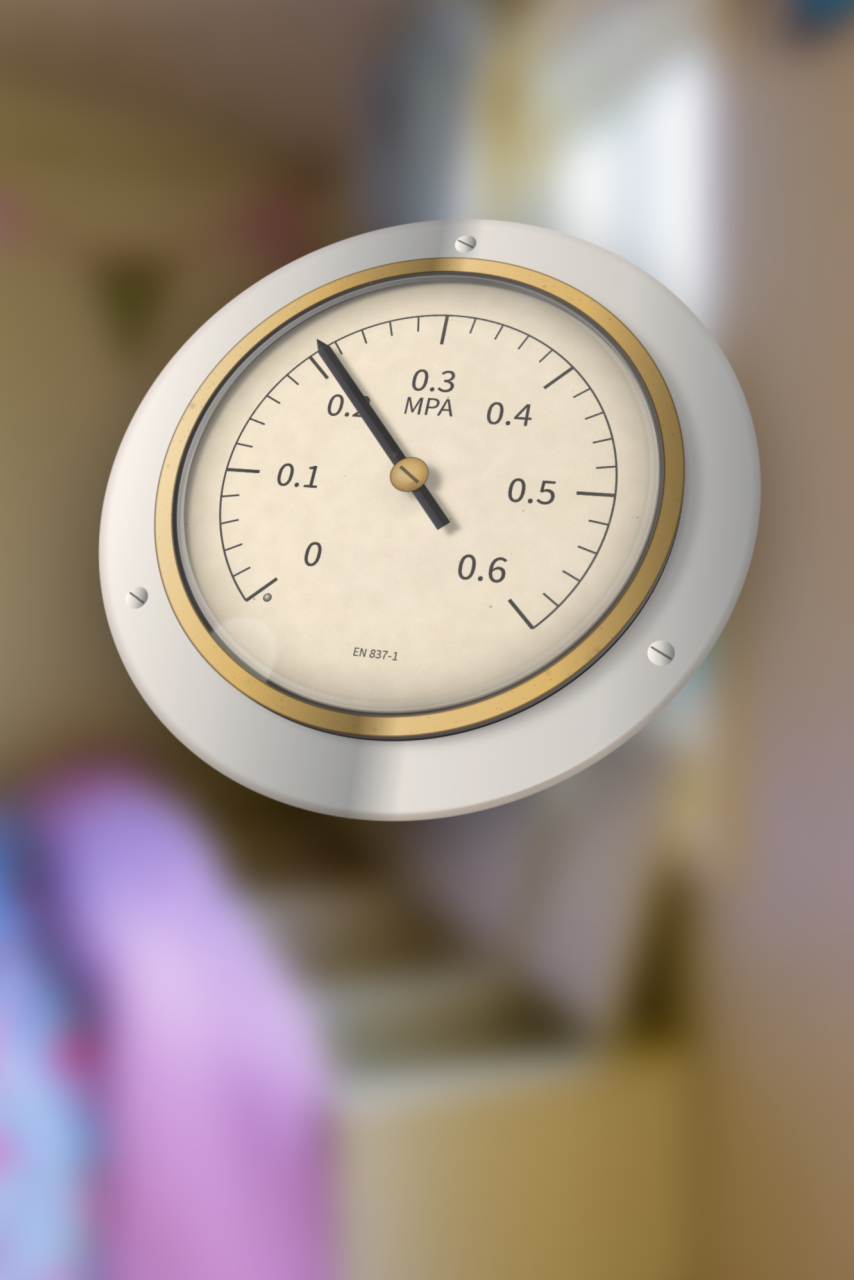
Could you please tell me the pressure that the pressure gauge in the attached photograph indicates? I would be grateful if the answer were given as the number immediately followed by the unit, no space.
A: 0.21MPa
